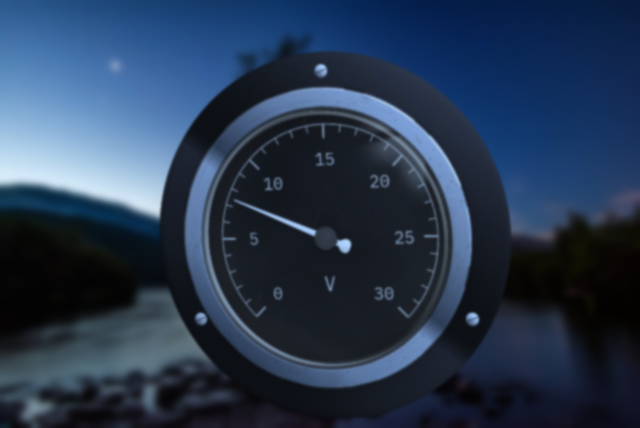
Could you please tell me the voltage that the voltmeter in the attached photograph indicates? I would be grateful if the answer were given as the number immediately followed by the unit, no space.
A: 7.5V
